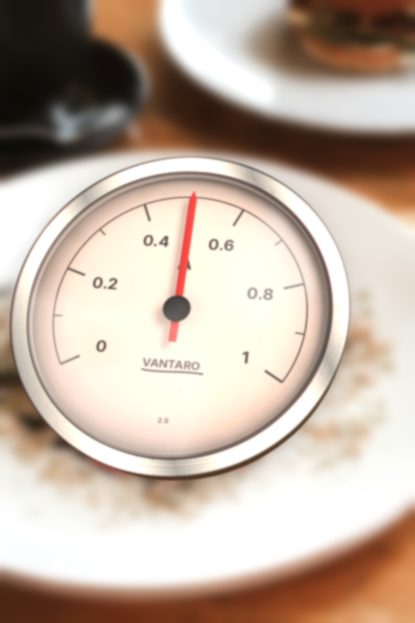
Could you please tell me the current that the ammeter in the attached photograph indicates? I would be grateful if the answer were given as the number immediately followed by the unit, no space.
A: 0.5A
